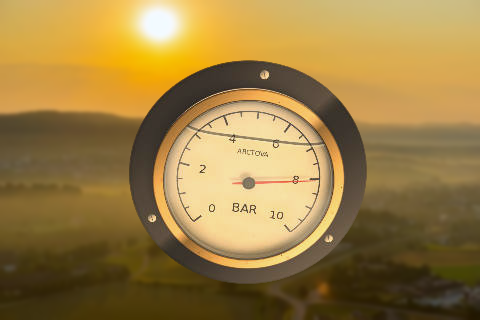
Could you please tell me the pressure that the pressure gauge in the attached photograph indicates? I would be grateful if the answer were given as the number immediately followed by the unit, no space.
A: 8bar
